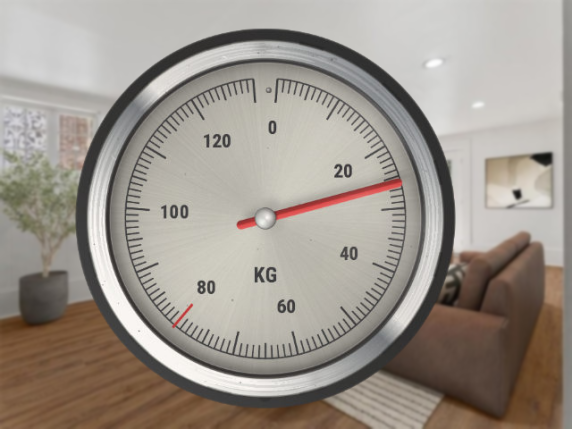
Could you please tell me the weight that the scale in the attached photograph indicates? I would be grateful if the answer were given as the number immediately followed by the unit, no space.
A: 26kg
